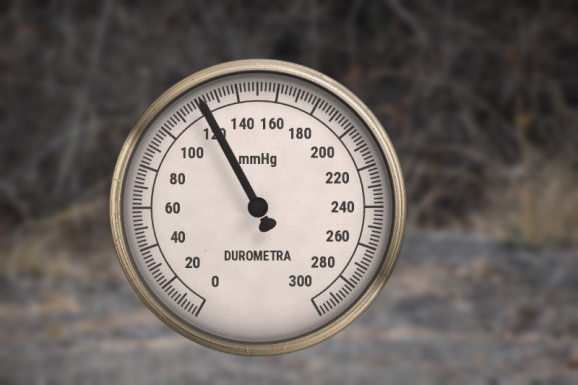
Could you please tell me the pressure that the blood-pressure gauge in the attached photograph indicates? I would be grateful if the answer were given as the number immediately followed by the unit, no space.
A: 122mmHg
